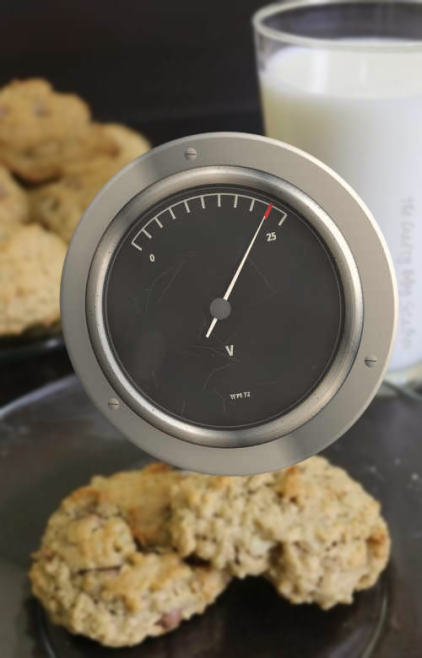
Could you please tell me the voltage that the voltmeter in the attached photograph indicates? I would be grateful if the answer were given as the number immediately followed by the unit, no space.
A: 22.5V
